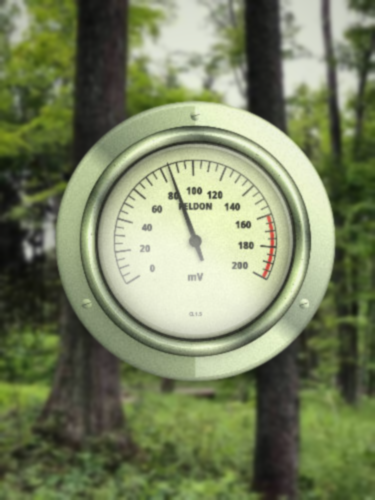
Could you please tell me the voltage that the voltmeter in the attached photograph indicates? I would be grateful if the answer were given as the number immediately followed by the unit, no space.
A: 85mV
